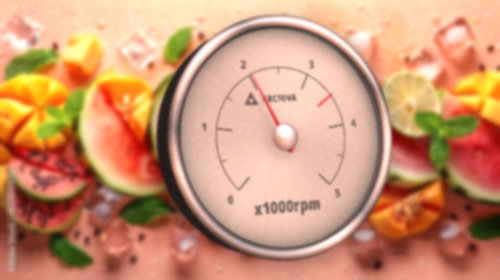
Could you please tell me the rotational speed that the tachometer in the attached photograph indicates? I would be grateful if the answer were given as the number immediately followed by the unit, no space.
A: 2000rpm
